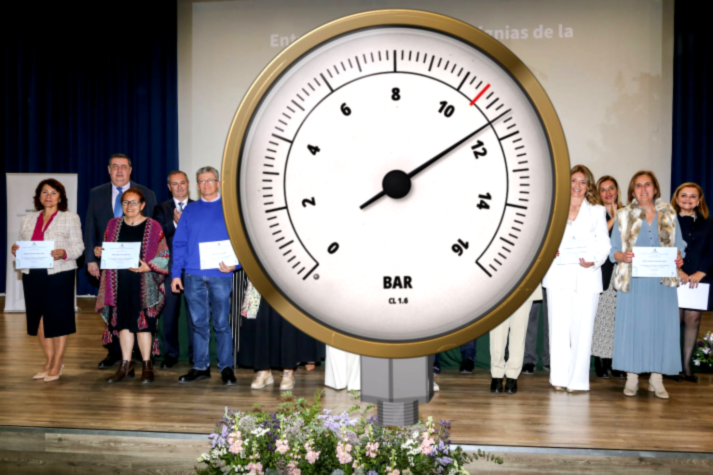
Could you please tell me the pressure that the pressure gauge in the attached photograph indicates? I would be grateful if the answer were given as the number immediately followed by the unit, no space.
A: 11.4bar
